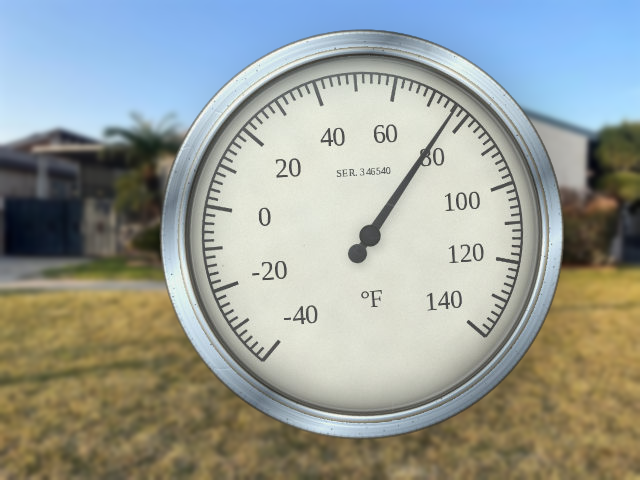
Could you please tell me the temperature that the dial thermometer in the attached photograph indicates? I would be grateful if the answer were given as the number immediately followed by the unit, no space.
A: 76°F
